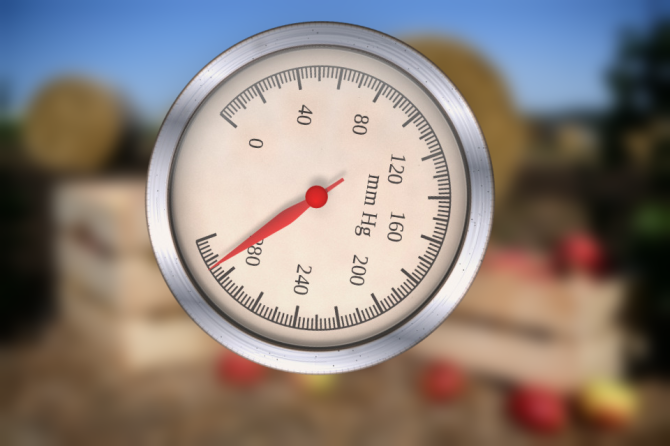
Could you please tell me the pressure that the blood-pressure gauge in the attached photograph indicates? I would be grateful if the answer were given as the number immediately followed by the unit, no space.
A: 286mmHg
